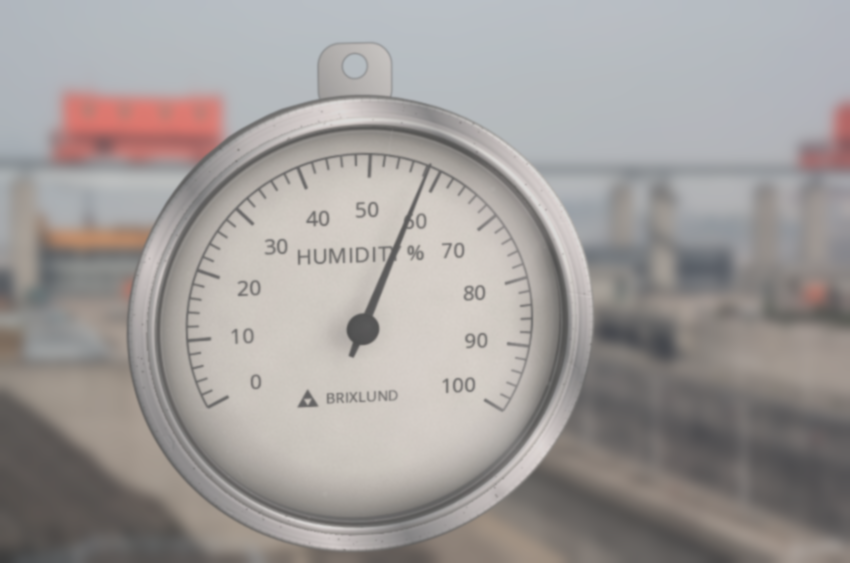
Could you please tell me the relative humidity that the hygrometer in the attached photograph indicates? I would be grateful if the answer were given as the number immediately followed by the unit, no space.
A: 58%
